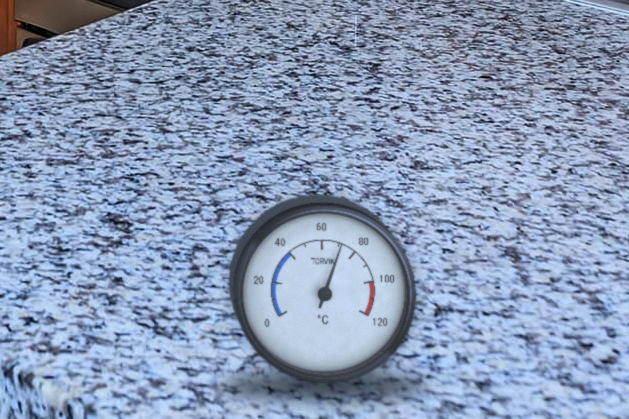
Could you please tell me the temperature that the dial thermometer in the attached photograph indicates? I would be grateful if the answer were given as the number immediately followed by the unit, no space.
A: 70°C
